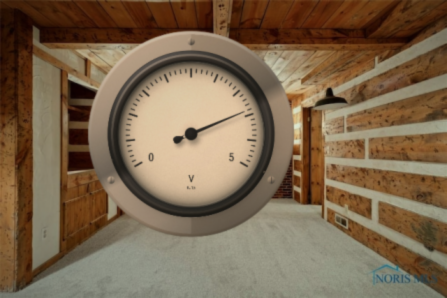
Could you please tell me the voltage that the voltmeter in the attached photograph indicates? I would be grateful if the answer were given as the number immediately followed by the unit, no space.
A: 3.9V
